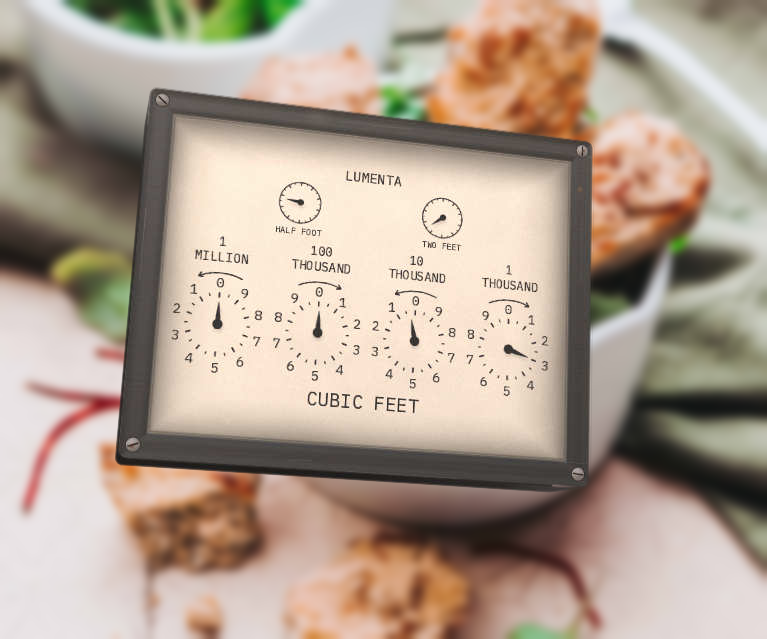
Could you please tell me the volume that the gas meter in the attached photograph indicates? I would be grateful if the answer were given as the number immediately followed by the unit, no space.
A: 300ft³
